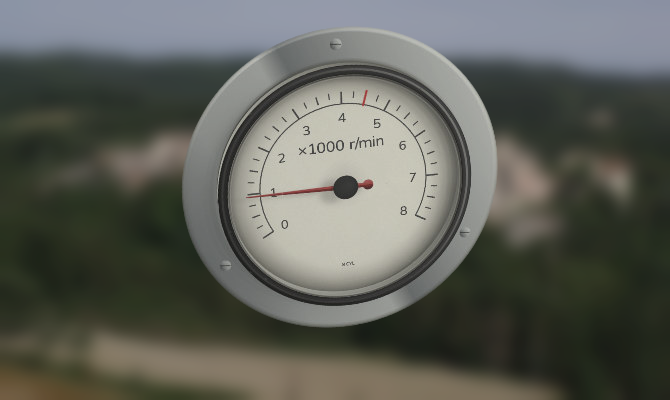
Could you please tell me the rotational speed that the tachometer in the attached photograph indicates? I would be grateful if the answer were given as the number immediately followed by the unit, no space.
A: 1000rpm
